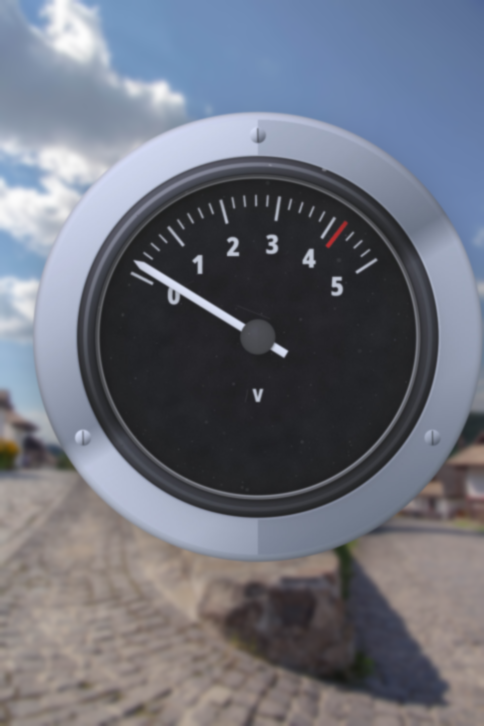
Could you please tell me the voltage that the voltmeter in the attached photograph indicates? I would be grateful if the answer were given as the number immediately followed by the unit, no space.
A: 0.2V
